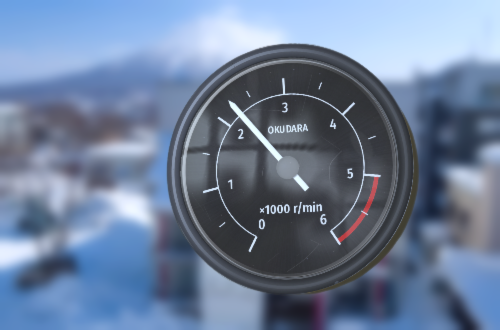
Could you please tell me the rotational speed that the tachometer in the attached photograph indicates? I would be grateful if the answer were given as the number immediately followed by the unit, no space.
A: 2250rpm
